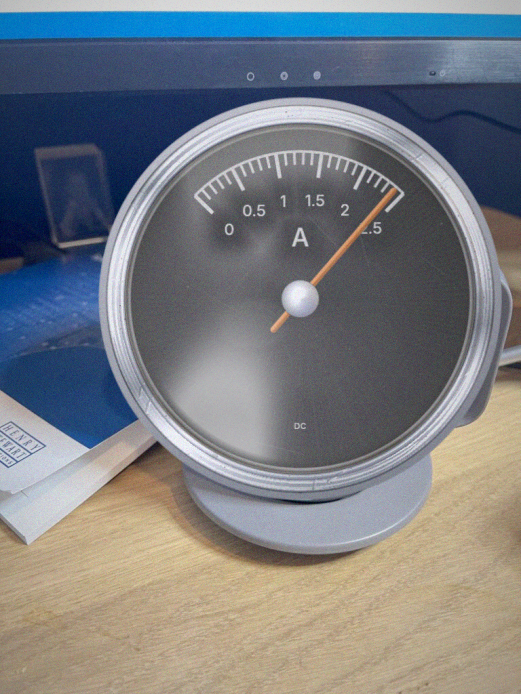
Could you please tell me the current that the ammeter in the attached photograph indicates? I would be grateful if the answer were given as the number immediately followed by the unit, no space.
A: 2.4A
